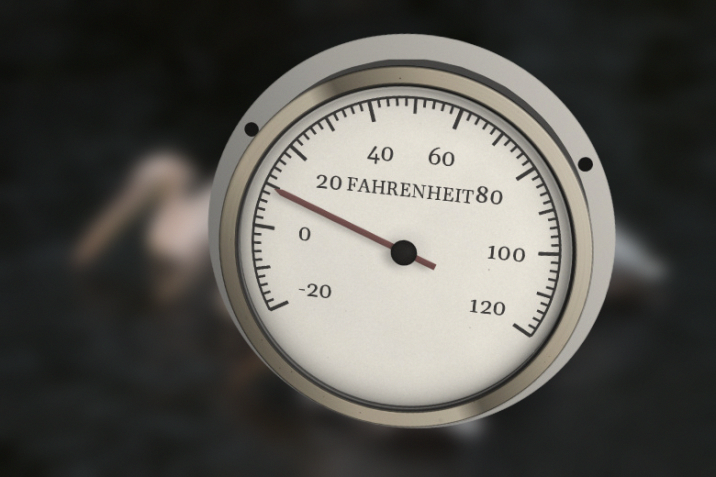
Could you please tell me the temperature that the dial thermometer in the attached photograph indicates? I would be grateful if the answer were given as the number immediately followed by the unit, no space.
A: 10°F
